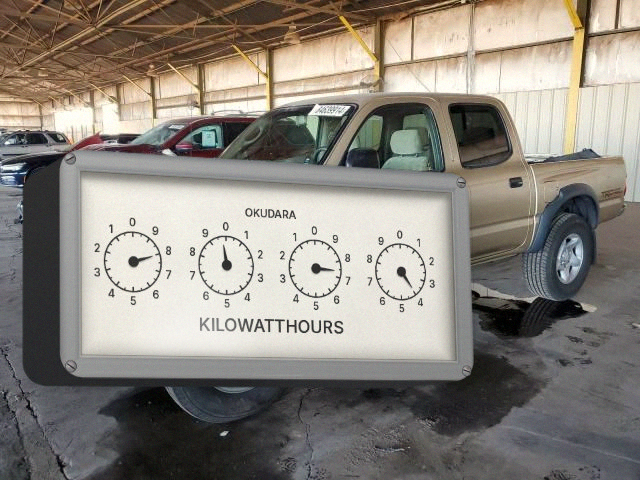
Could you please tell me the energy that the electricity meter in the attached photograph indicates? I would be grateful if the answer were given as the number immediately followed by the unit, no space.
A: 7974kWh
